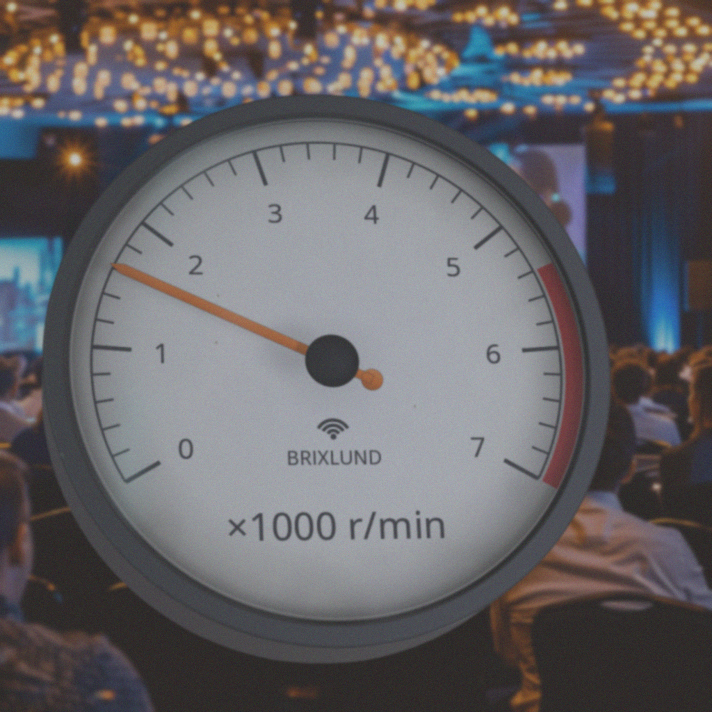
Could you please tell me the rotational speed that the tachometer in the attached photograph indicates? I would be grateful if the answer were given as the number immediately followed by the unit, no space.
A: 1600rpm
